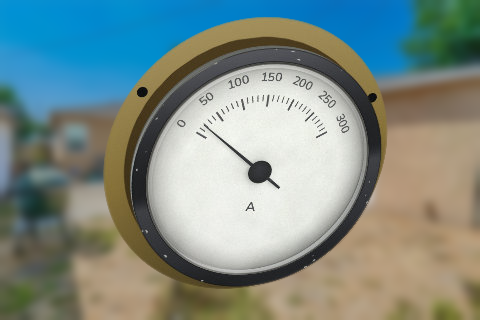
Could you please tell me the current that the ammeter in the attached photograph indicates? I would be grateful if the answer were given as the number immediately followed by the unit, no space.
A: 20A
